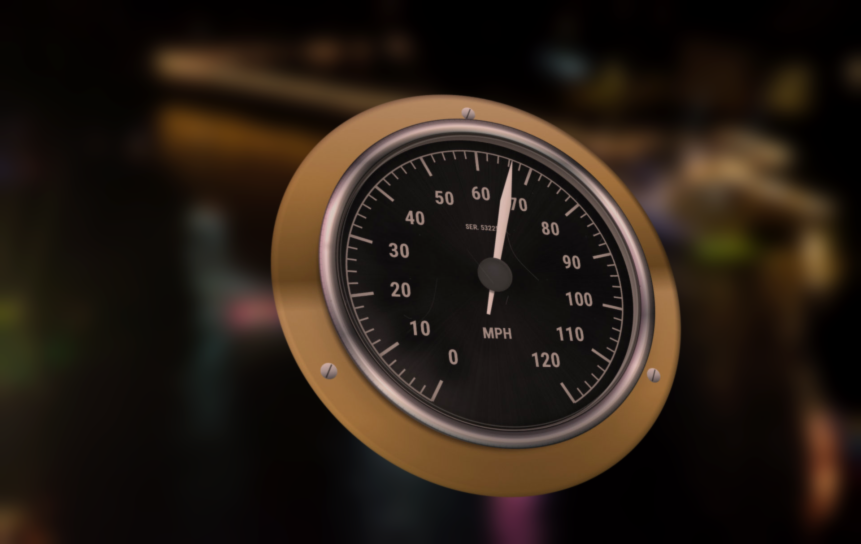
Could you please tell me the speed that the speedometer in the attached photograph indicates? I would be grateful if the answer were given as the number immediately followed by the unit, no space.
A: 66mph
